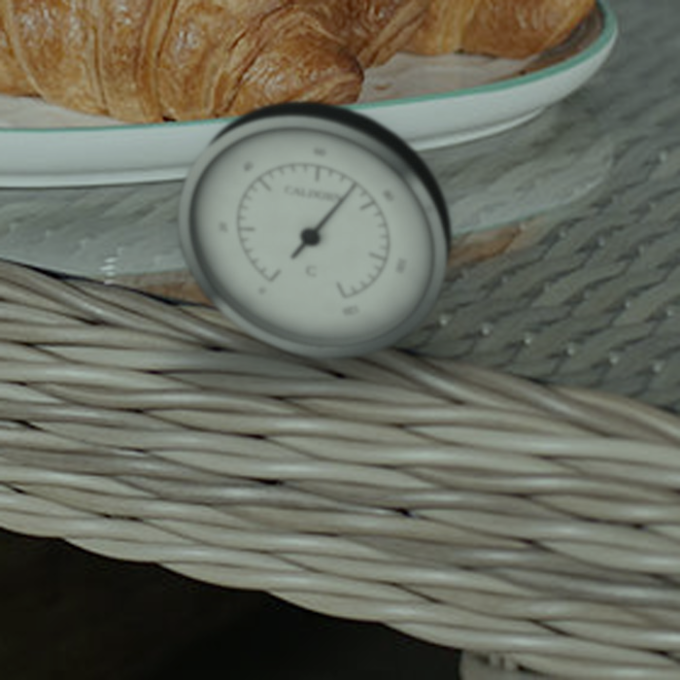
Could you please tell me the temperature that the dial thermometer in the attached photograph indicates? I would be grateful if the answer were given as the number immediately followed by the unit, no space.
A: 72°C
